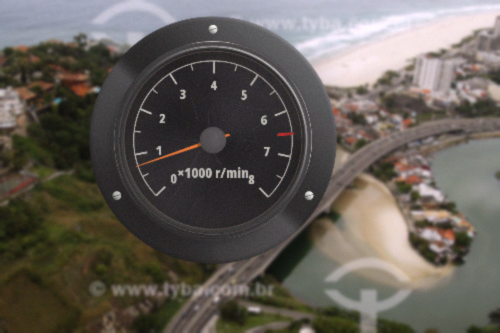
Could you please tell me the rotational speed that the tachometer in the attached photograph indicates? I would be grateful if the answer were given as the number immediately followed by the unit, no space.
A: 750rpm
